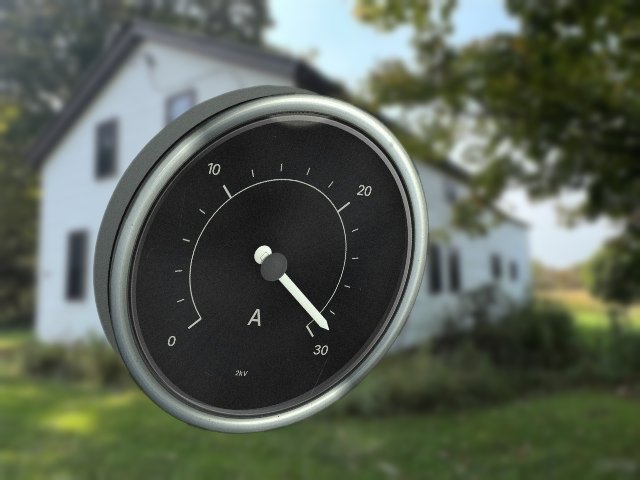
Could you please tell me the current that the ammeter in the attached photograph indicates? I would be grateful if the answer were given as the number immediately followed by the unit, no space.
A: 29A
